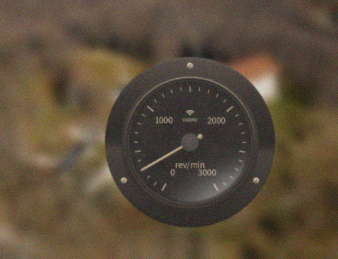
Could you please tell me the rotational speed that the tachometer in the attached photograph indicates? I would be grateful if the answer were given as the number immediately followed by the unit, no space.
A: 300rpm
